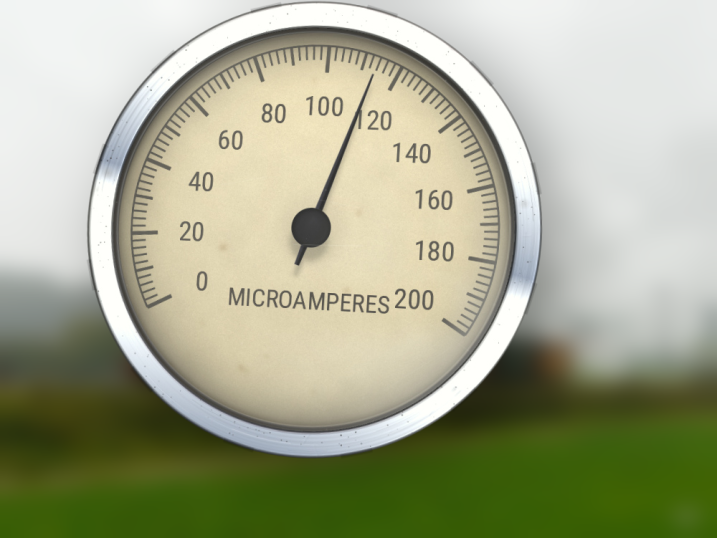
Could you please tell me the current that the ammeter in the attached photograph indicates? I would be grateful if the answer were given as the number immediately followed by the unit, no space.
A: 114µA
